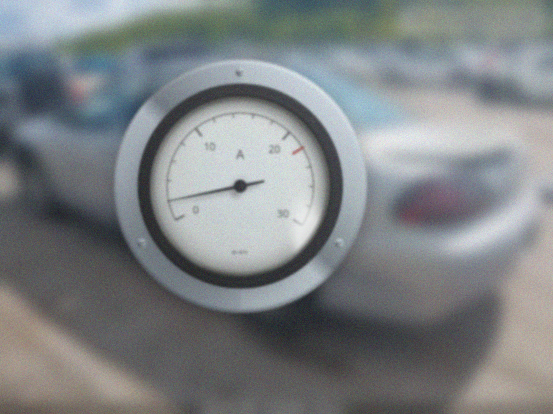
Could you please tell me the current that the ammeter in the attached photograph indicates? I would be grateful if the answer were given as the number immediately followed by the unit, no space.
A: 2A
